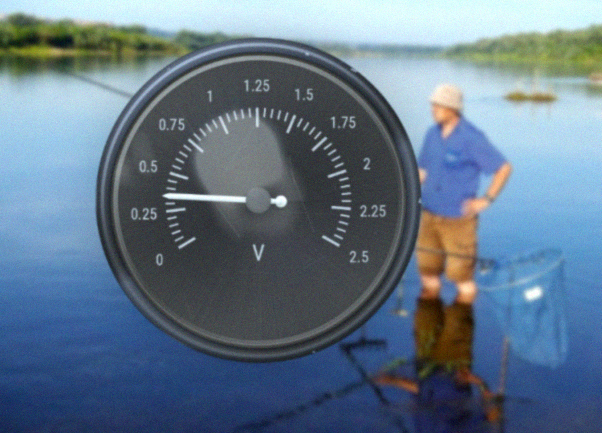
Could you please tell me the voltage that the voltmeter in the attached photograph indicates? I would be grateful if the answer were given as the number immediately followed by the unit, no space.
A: 0.35V
